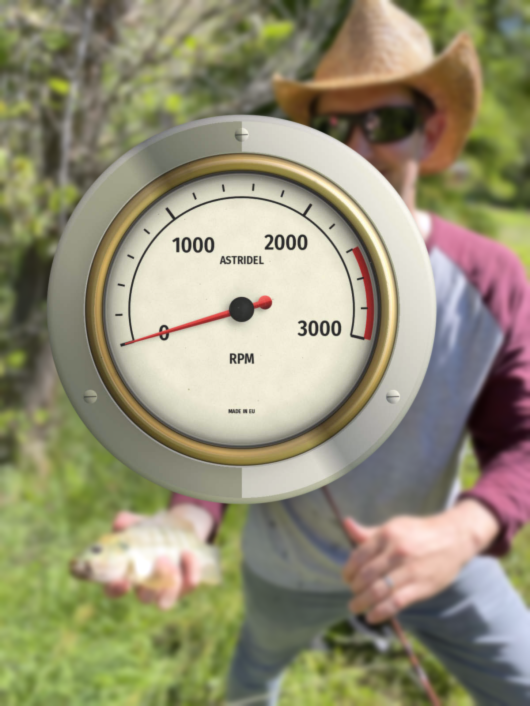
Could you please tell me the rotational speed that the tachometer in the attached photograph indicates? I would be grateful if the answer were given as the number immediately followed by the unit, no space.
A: 0rpm
